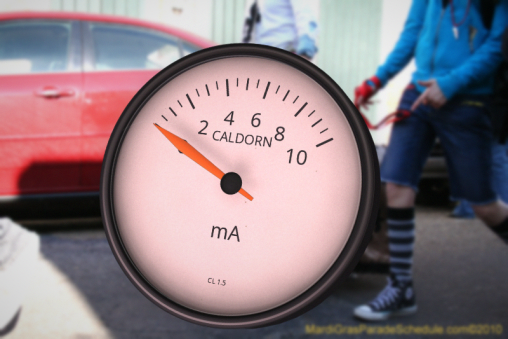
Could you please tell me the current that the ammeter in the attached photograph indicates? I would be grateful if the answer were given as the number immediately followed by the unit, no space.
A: 0mA
